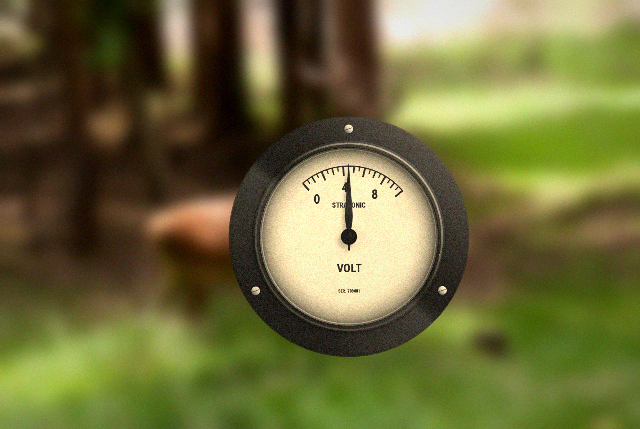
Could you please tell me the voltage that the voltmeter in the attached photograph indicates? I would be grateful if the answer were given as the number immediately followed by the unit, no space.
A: 4.5V
